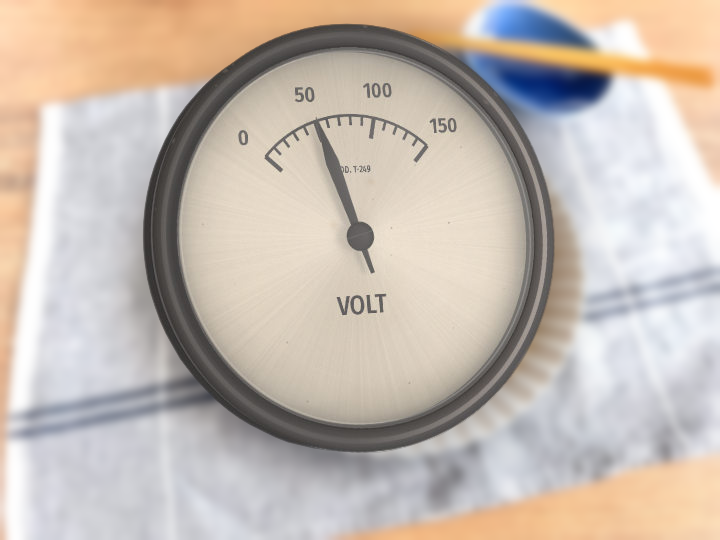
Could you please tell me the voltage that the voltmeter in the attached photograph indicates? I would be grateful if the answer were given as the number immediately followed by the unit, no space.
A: 50V
